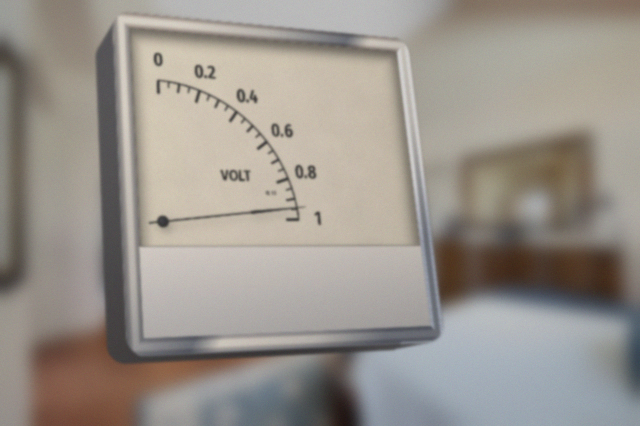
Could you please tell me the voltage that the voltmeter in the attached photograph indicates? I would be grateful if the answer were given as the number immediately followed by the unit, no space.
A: 0.95V
